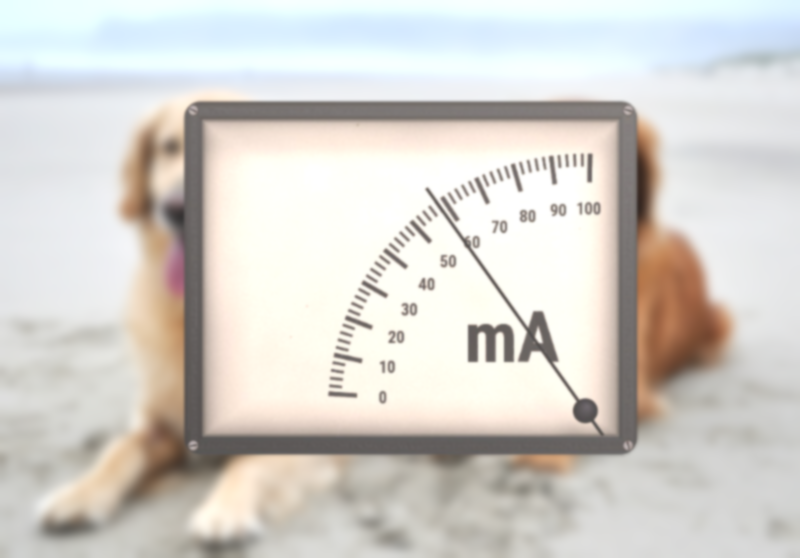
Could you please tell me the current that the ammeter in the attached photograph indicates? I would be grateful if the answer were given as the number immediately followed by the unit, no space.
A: 58mA
